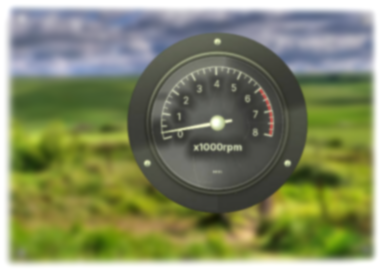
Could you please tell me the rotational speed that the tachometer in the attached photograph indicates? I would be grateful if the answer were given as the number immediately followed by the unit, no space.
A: 250rpm
